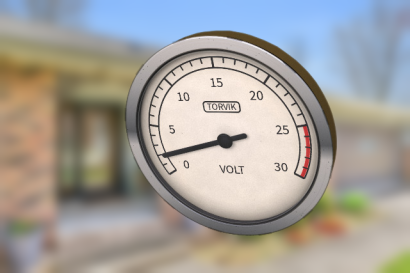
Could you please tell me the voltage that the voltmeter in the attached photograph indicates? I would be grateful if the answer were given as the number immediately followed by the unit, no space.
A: 2V
